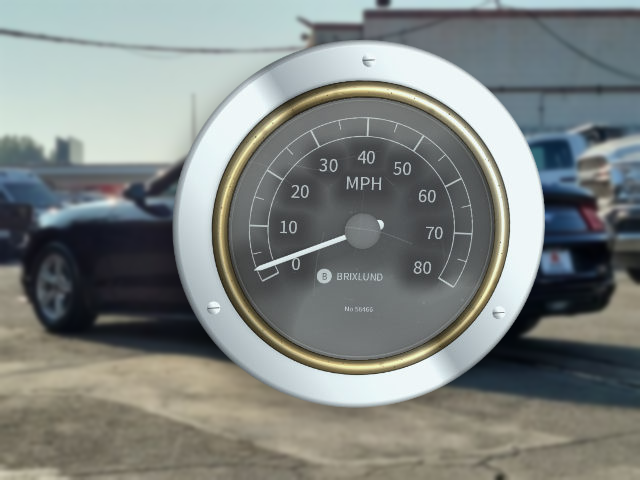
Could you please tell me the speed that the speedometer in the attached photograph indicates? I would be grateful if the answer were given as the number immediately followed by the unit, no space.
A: 2.5mph
